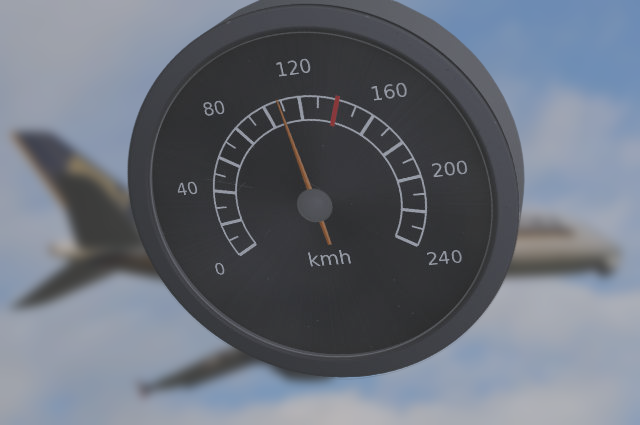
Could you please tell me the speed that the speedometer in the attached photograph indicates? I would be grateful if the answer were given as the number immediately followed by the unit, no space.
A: 110km/h
